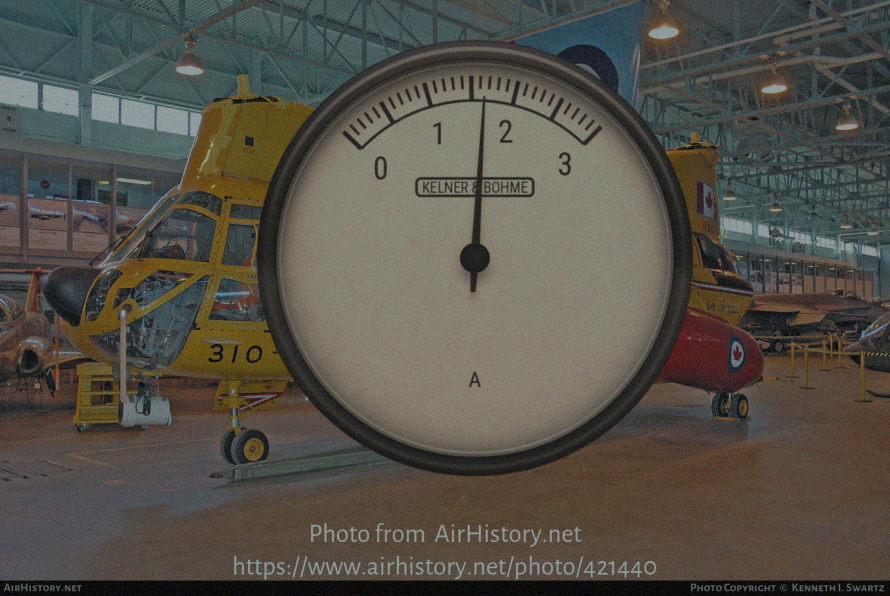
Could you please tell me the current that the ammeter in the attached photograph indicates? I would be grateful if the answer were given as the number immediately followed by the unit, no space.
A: 1.65A
